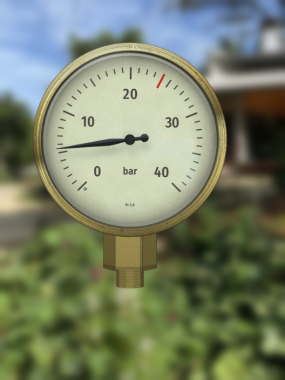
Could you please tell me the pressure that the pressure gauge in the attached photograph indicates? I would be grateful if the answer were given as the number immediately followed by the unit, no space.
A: 5.5bar
